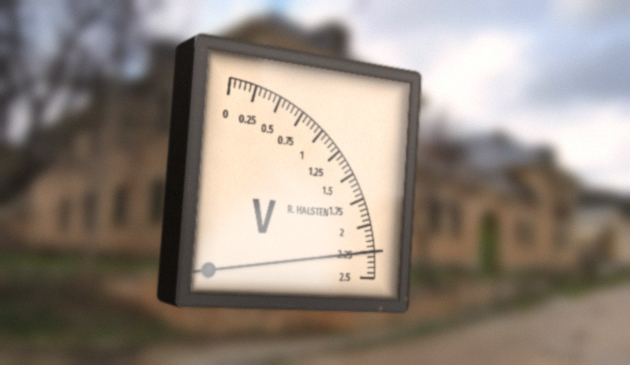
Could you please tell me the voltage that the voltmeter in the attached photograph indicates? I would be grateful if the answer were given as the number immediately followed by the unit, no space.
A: 2.25V
